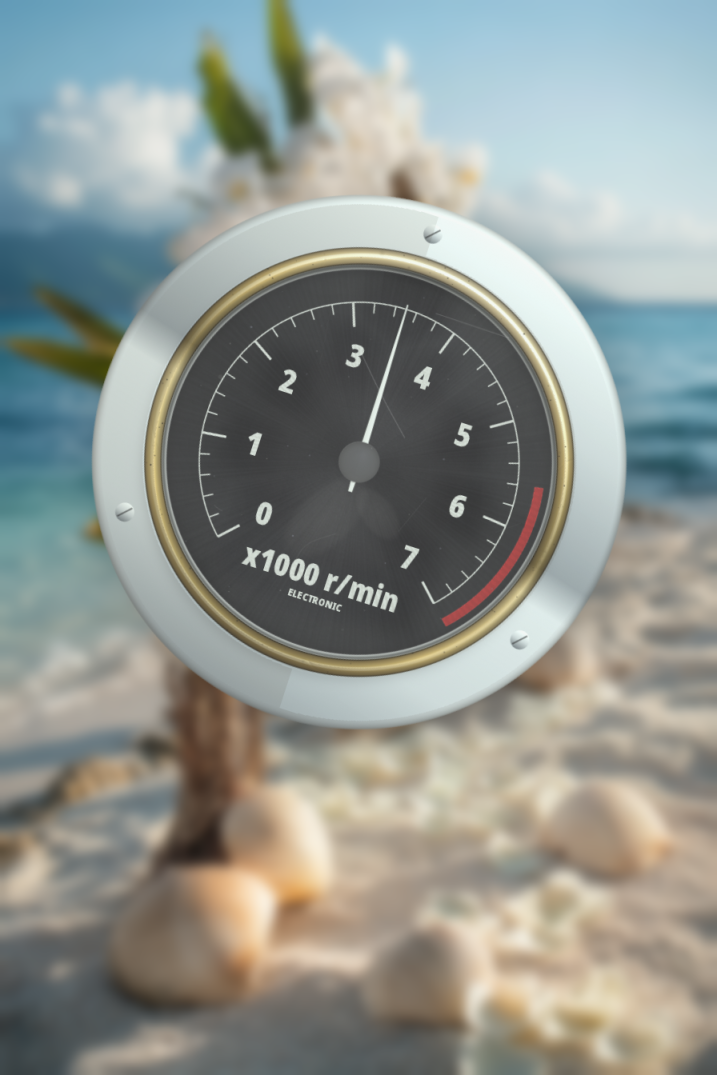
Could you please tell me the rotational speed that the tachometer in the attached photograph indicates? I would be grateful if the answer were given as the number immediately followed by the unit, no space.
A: 3500rpm
